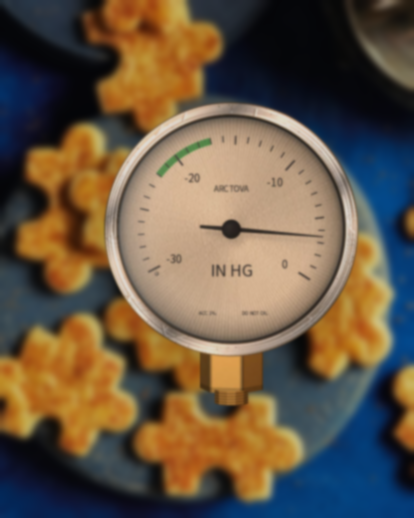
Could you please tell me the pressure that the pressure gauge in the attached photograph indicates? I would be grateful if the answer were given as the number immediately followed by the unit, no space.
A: -3.5inHg
